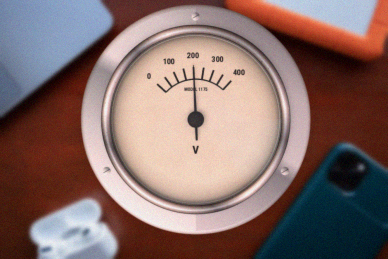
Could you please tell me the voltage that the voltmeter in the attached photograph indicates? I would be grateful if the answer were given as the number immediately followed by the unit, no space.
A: 200V
